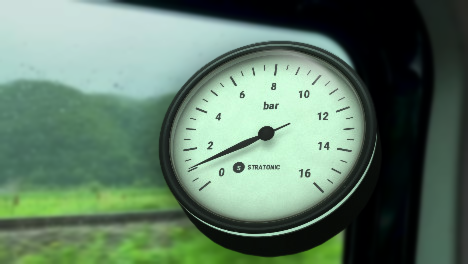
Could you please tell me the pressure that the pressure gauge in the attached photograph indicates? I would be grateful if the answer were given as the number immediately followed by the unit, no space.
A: 1bar
